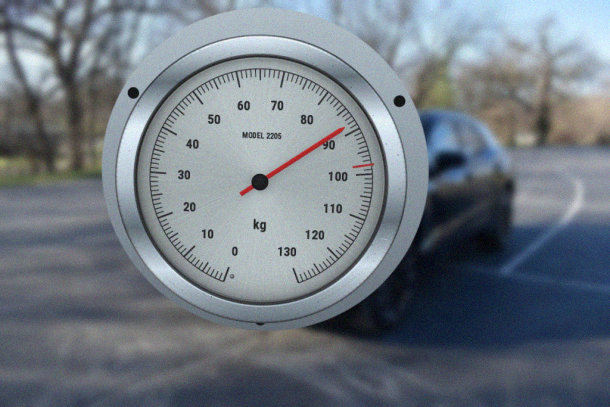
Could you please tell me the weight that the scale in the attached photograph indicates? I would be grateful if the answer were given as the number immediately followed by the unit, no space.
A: 88kg
